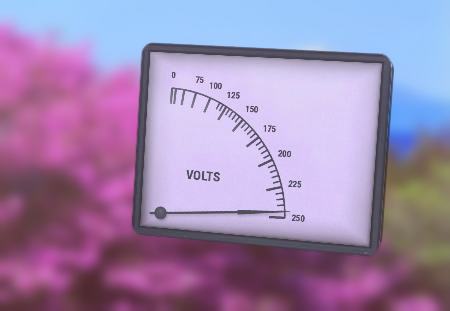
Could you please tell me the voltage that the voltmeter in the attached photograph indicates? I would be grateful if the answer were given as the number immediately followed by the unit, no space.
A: 245V
